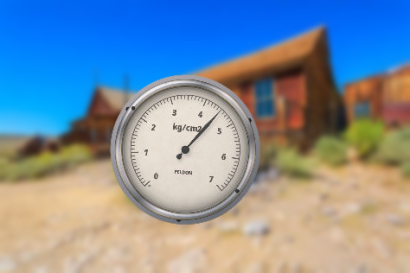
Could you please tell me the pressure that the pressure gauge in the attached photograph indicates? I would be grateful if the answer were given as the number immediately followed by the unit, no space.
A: 4.5kg/cm²
